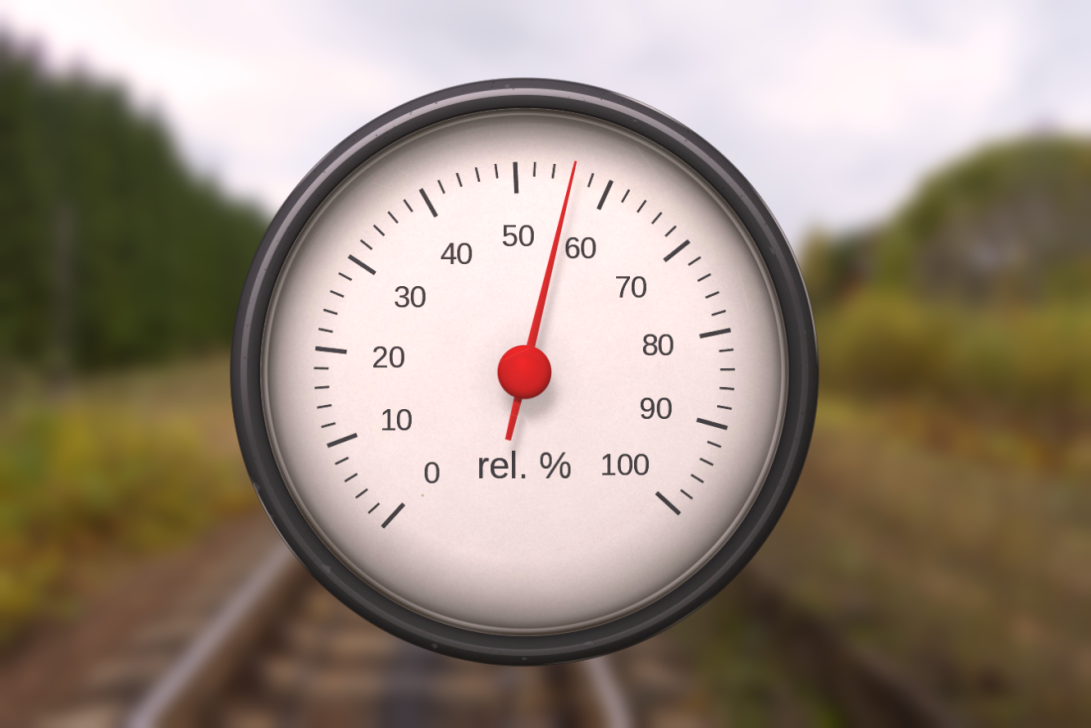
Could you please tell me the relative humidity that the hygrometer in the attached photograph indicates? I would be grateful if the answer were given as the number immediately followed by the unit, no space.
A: 56%
